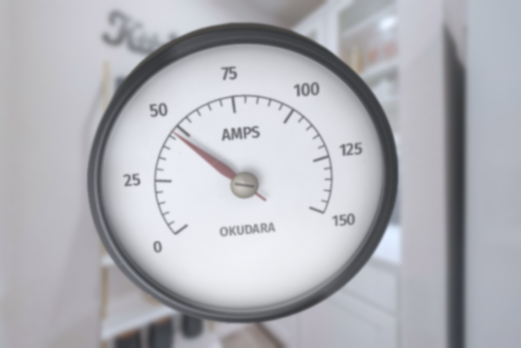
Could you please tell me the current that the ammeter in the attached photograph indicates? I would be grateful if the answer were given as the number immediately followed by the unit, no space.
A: 47.5A
